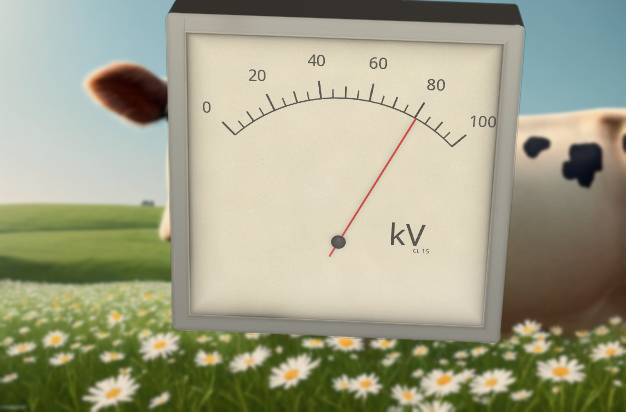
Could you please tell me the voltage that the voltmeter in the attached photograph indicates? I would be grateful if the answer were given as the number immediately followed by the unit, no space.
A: 80kV
